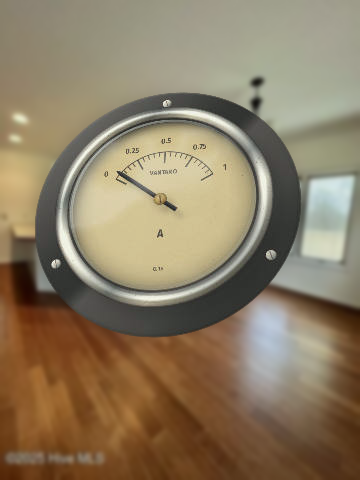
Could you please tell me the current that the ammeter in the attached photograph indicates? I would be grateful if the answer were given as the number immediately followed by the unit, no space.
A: 0.05A
